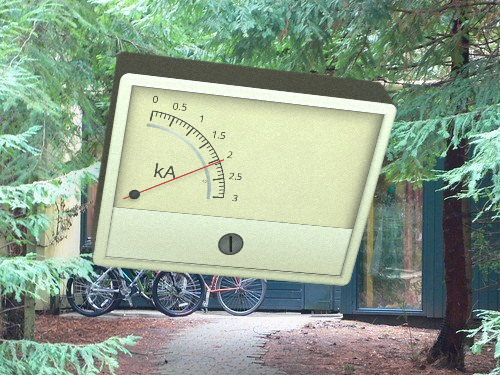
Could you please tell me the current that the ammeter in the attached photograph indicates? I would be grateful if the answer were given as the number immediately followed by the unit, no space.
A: 2kA
